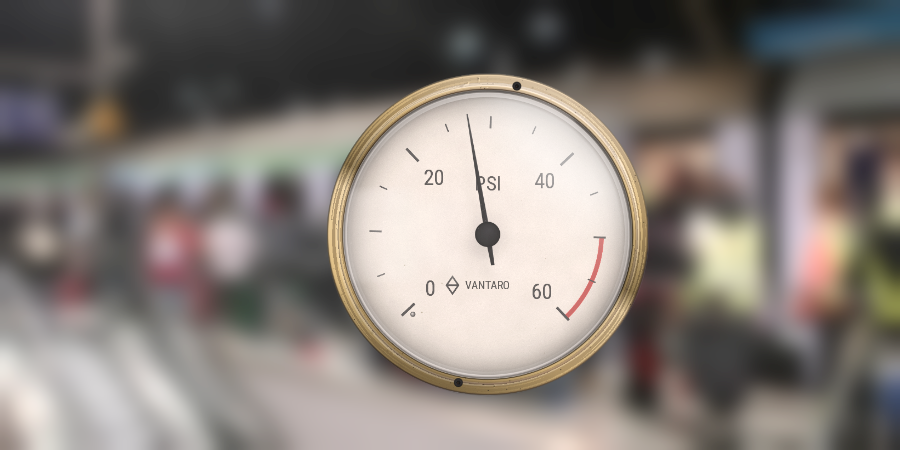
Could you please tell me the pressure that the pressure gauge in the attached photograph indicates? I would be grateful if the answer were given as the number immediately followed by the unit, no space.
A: 27.5psi
